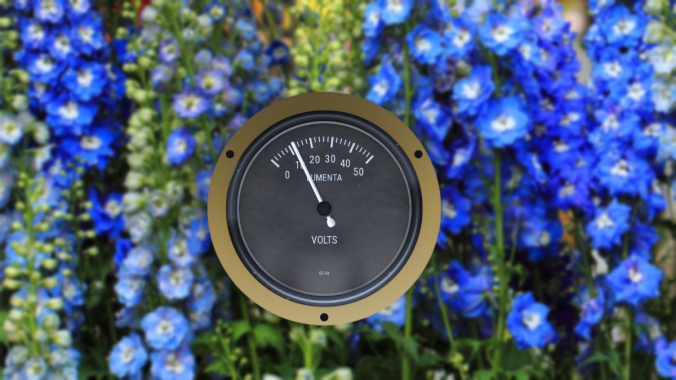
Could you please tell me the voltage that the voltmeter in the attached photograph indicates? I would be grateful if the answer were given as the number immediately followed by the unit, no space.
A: 12V
